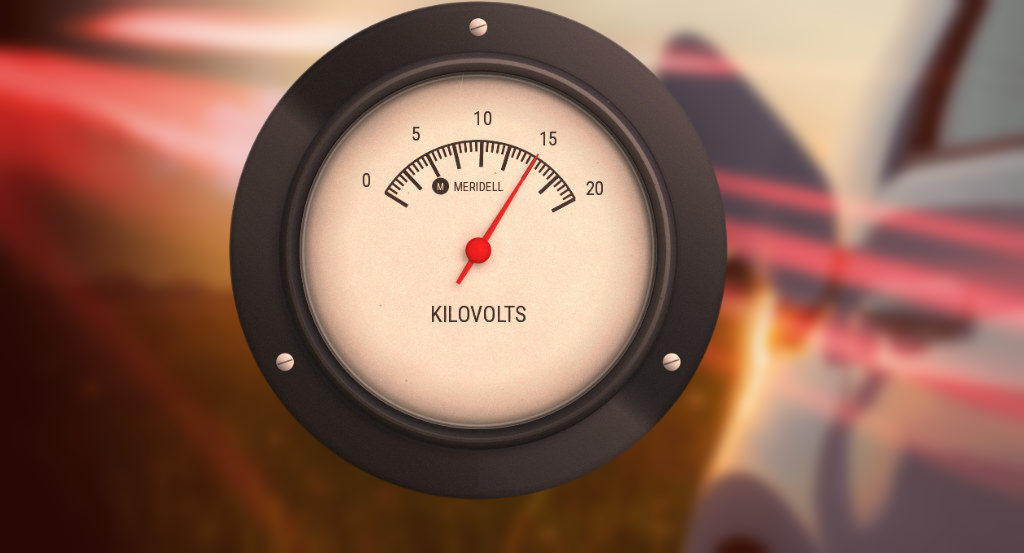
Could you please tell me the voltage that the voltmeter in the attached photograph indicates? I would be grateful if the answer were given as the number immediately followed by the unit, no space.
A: 15kV
